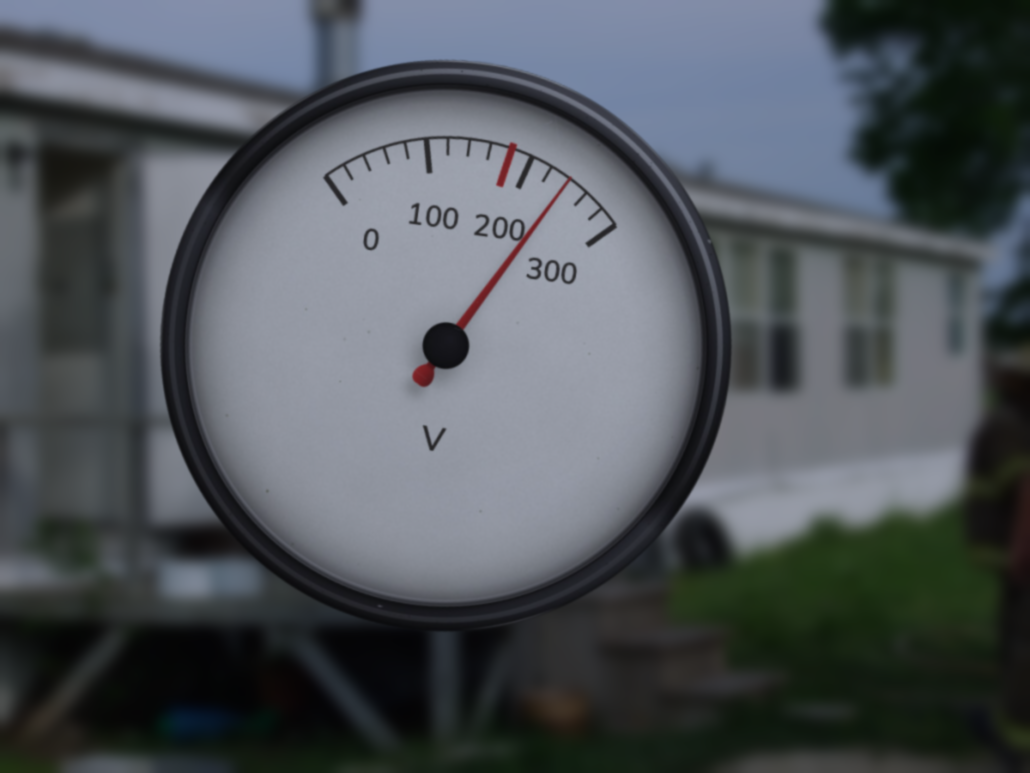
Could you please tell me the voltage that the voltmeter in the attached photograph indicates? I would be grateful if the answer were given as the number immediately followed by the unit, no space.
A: 240V
